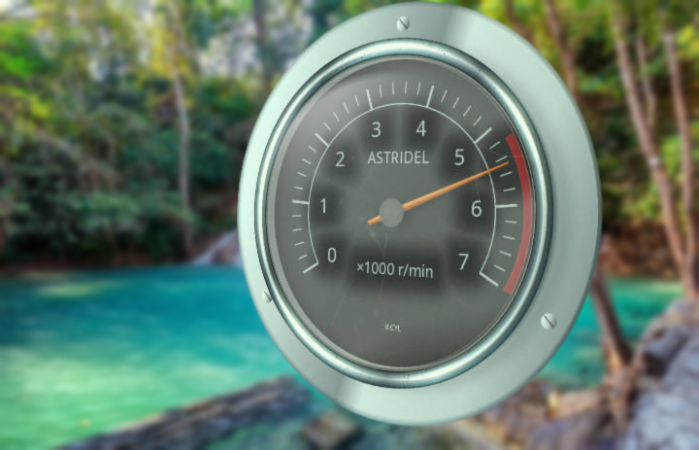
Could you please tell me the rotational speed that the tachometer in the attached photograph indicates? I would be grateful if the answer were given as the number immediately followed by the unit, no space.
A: 5500rpm
